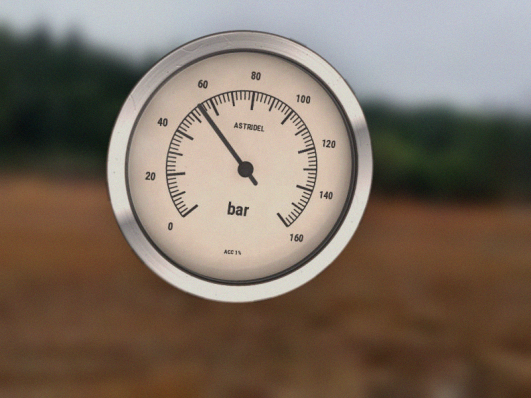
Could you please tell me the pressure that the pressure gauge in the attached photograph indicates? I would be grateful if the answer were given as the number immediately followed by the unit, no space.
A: 54bar
